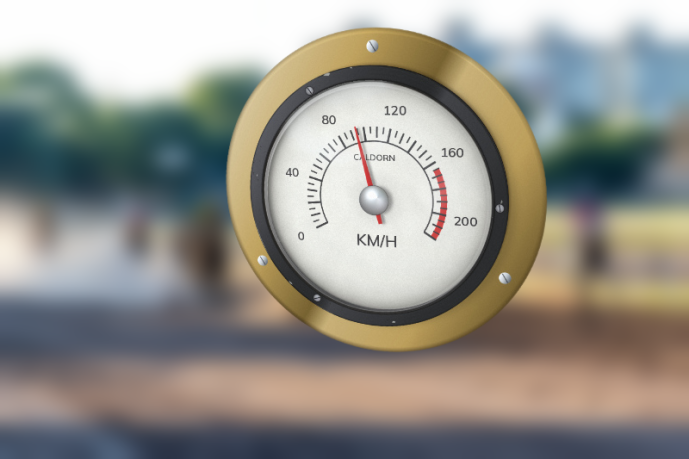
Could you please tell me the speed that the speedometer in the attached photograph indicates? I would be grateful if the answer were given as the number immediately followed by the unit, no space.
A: 95km/h
